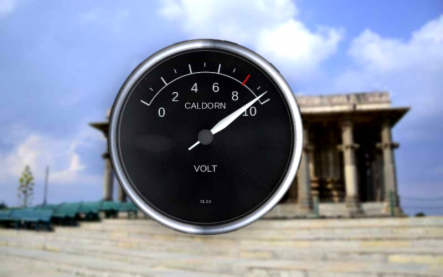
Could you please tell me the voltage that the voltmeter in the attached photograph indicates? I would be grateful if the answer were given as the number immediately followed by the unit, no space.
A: 9.5V
